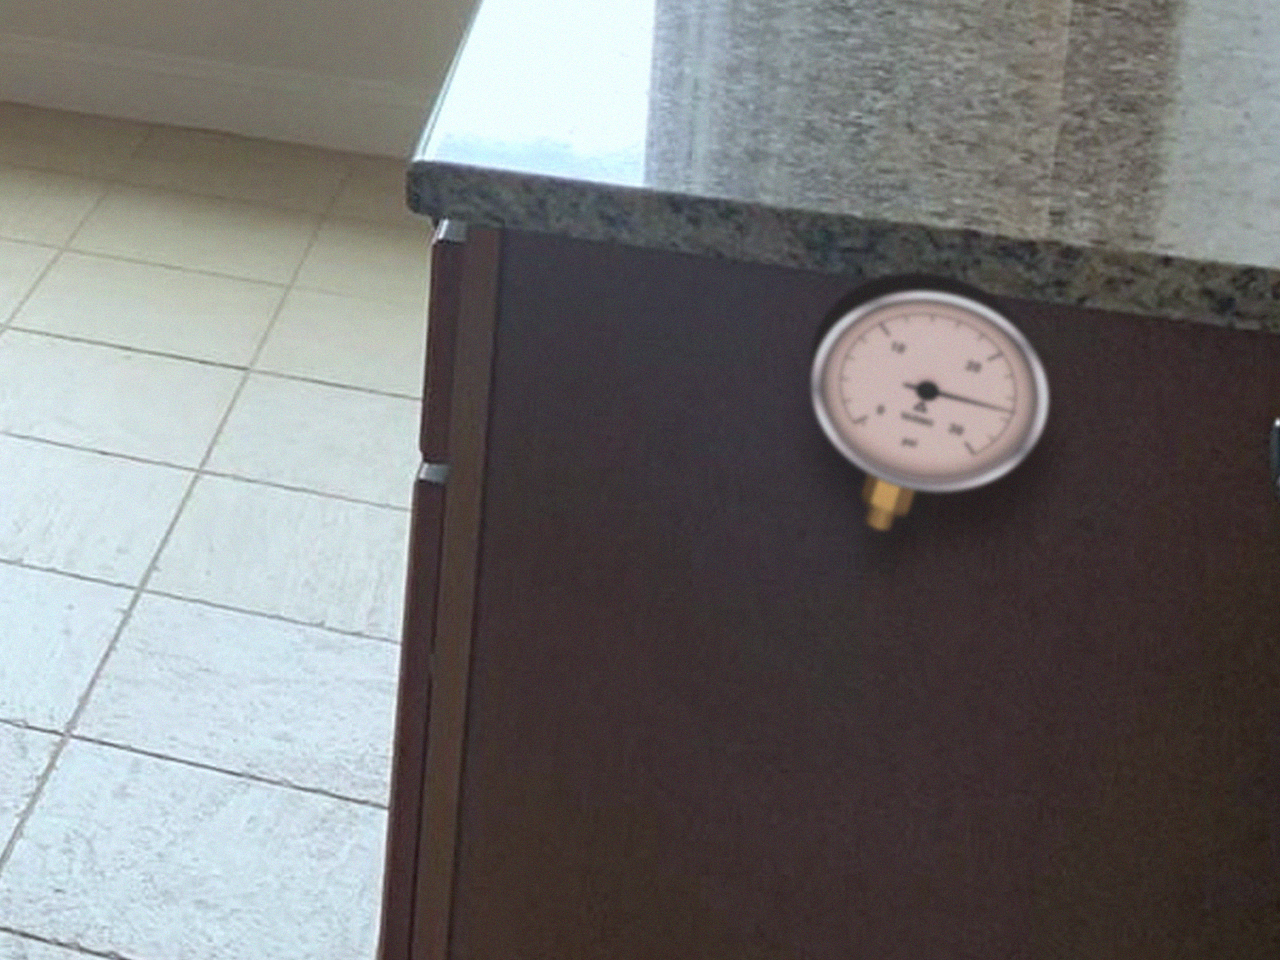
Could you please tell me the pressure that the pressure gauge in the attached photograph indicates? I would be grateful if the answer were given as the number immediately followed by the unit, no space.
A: 25psi
